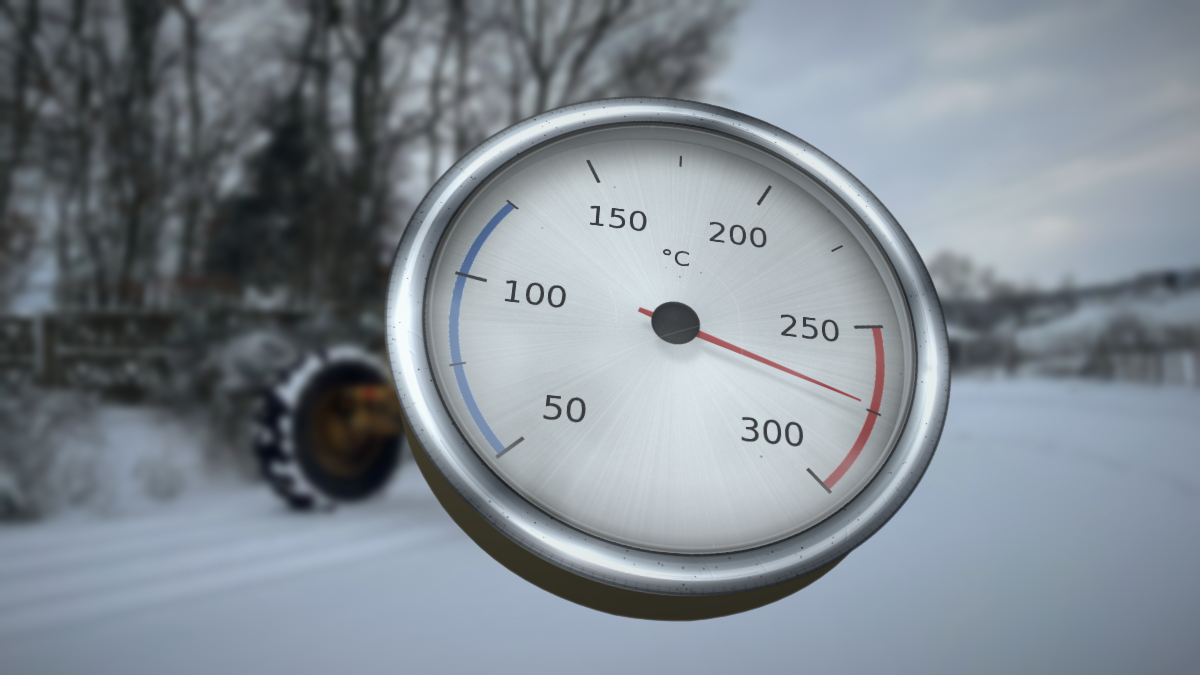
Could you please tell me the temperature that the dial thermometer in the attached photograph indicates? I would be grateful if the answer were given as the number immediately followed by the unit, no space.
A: 275°C
